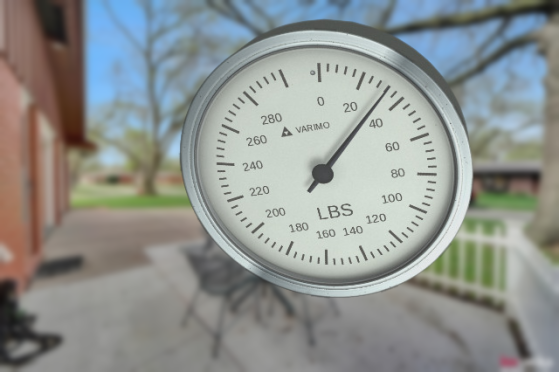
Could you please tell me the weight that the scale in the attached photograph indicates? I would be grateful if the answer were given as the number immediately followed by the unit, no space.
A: 32lb
